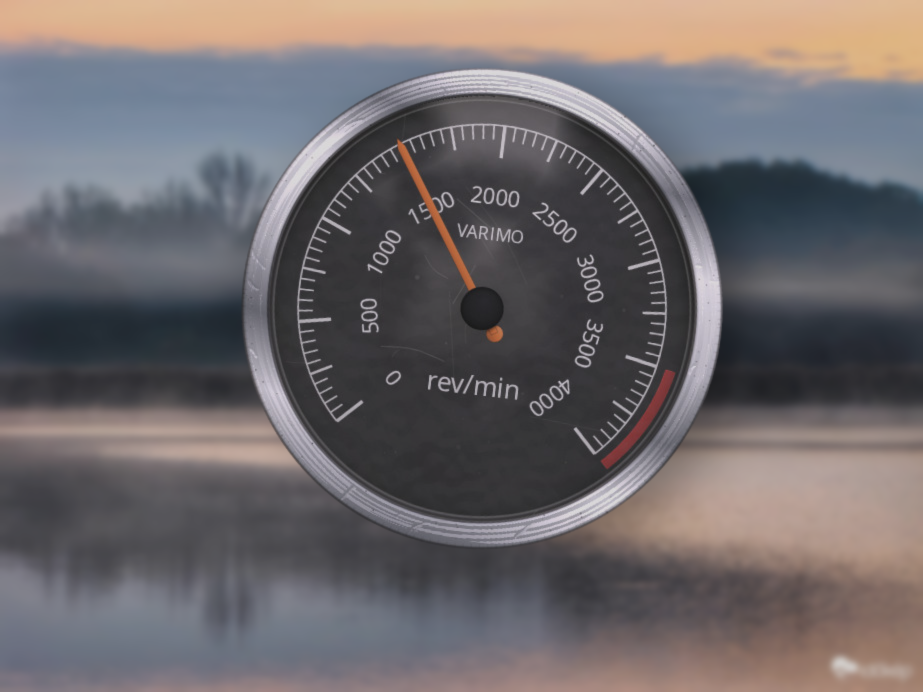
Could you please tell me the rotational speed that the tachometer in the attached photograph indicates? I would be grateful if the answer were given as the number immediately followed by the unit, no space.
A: 1500rpm
